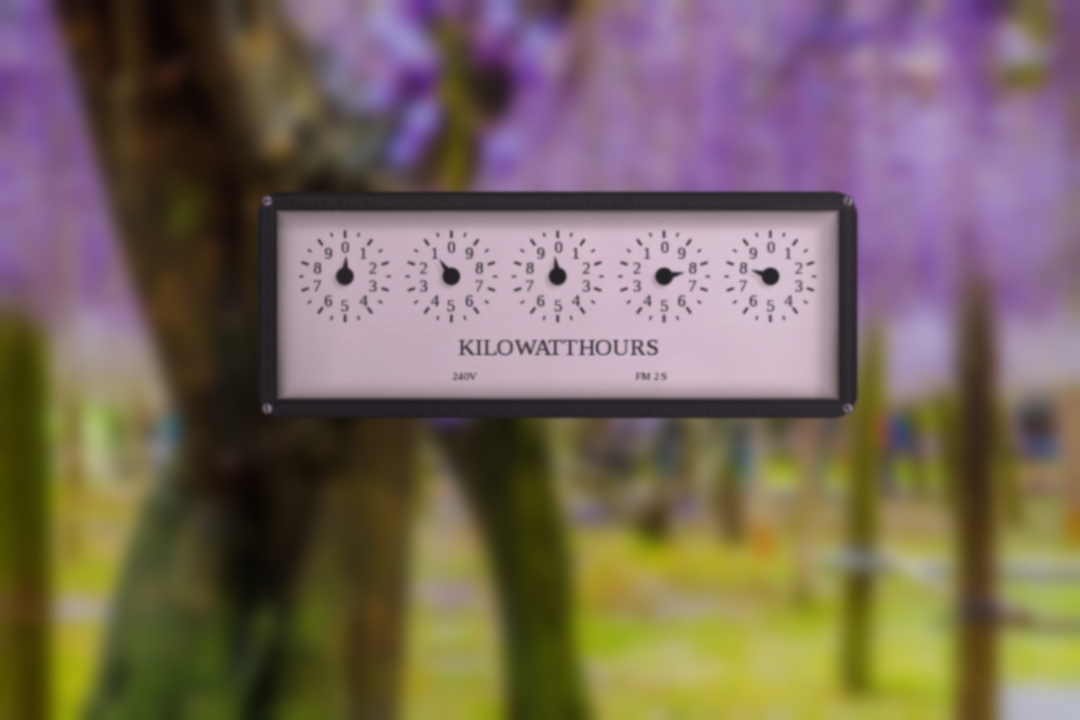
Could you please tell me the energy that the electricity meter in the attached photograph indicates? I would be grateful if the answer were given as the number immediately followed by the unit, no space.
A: 978kWh
